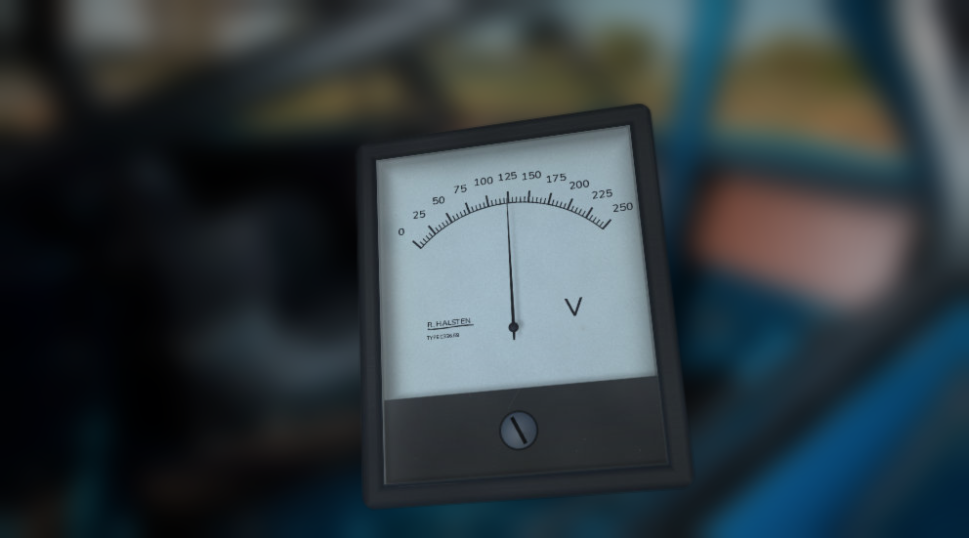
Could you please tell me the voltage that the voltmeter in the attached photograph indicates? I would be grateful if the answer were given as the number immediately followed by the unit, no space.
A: 125V
